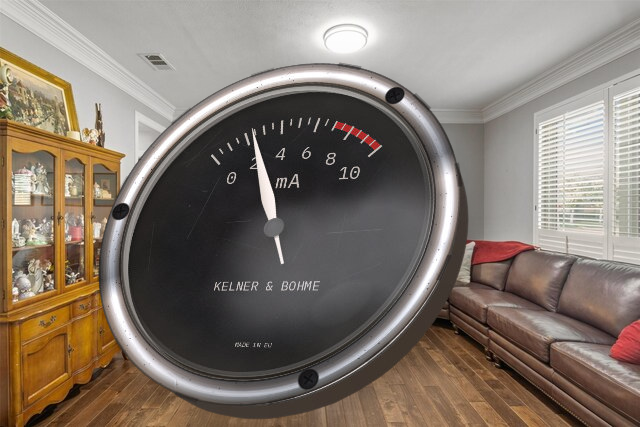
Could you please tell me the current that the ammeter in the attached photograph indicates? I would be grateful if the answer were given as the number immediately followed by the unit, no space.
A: 2.5mA
